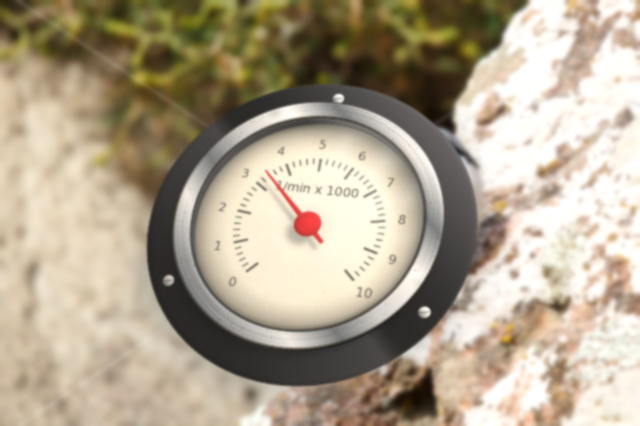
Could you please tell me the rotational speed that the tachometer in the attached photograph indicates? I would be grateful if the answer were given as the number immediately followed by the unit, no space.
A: 3400rpm
